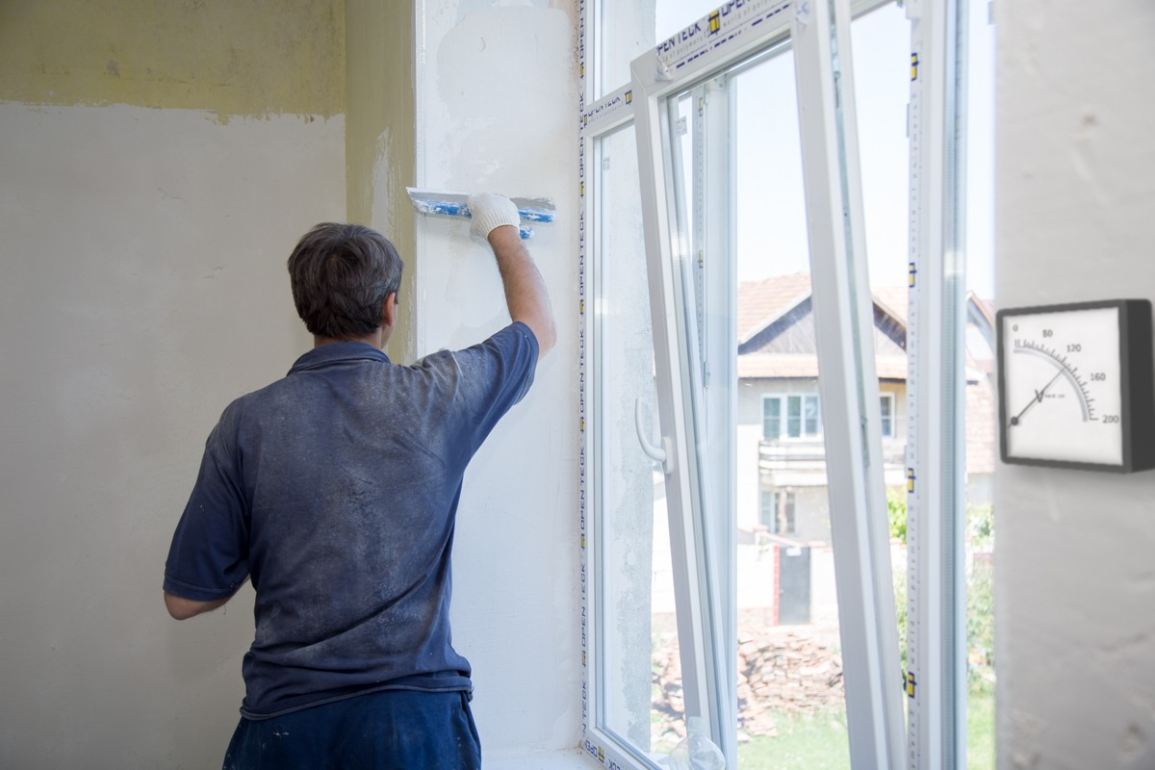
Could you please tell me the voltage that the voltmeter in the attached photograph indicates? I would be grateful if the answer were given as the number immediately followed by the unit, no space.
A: 130V
